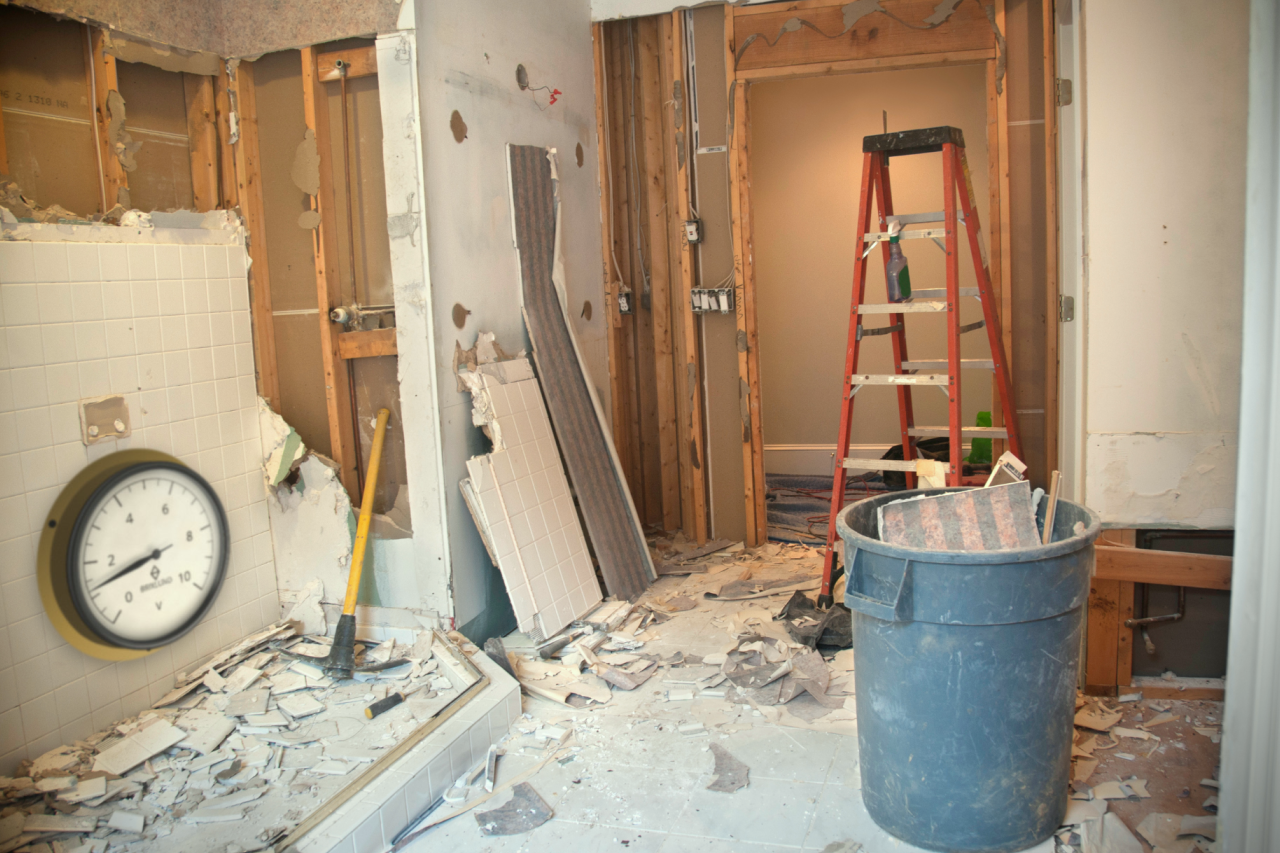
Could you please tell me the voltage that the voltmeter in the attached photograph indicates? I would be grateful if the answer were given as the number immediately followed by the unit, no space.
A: 1.25V
